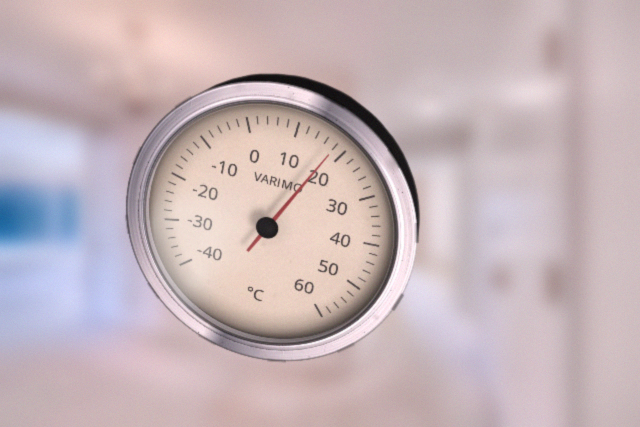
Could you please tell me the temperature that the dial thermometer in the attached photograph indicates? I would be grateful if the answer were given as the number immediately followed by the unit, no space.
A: 18°C
